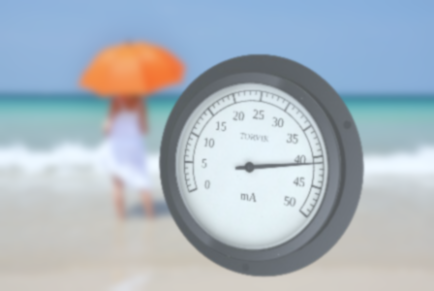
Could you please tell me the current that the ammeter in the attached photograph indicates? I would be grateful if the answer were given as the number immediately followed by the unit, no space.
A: 41mA
